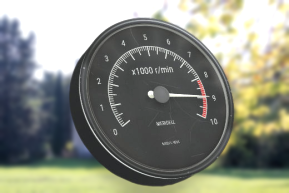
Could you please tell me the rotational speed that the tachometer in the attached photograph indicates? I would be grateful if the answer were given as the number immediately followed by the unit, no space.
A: 9000rpm
